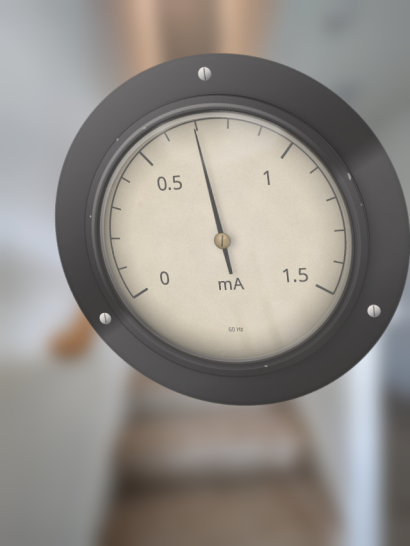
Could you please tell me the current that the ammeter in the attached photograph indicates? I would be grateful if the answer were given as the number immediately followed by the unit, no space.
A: 0.7mA
